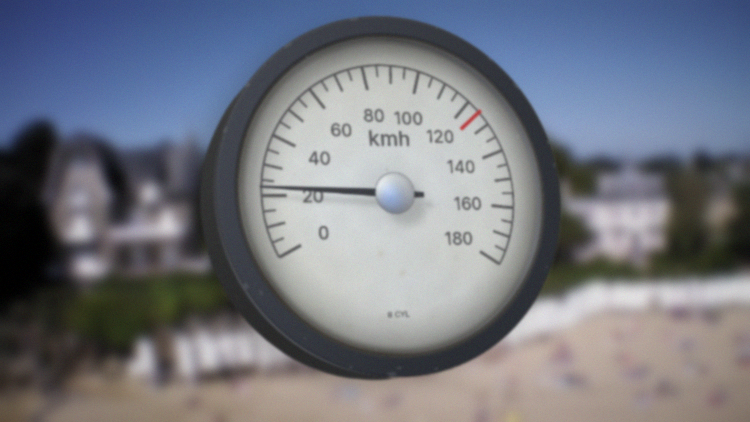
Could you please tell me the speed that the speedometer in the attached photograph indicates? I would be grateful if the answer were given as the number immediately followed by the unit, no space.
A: 22.5km/h
